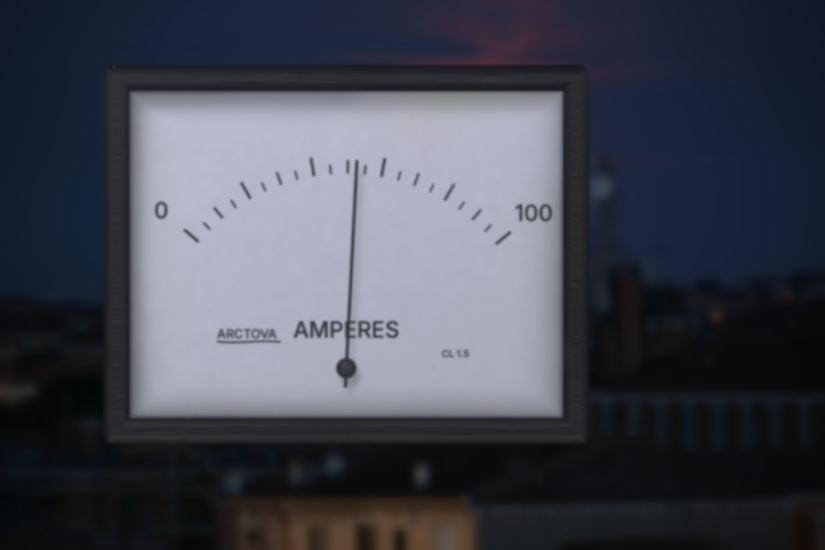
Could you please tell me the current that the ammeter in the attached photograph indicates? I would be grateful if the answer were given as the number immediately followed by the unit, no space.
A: 52.5A
